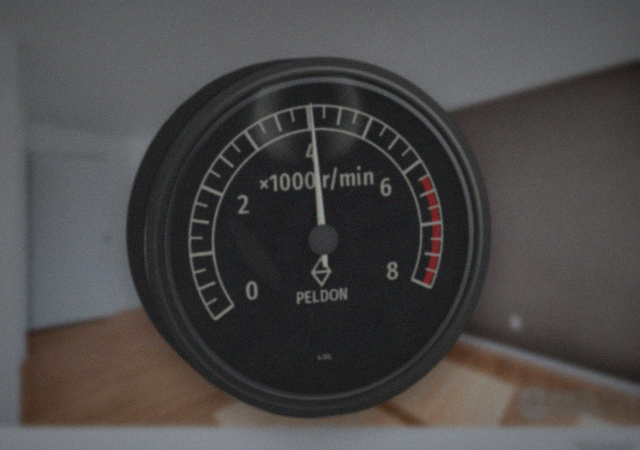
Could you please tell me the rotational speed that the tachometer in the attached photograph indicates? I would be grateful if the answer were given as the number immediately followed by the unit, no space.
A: 4000rpm
